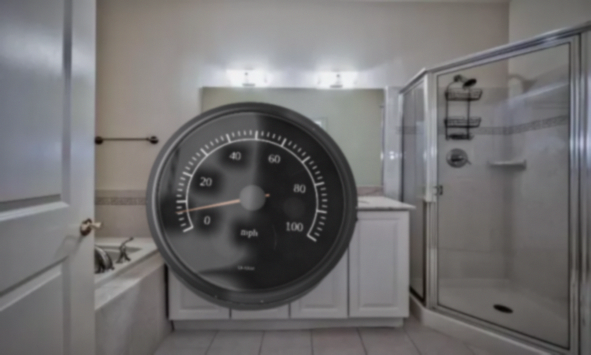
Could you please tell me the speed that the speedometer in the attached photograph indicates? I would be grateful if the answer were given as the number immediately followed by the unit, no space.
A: 6mph
